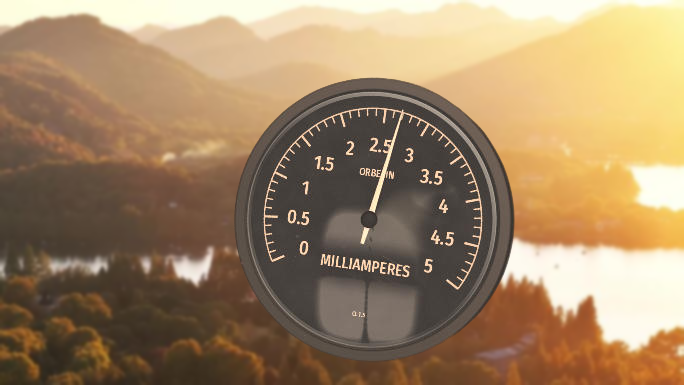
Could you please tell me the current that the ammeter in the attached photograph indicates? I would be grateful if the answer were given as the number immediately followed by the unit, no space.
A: 2.7mA
